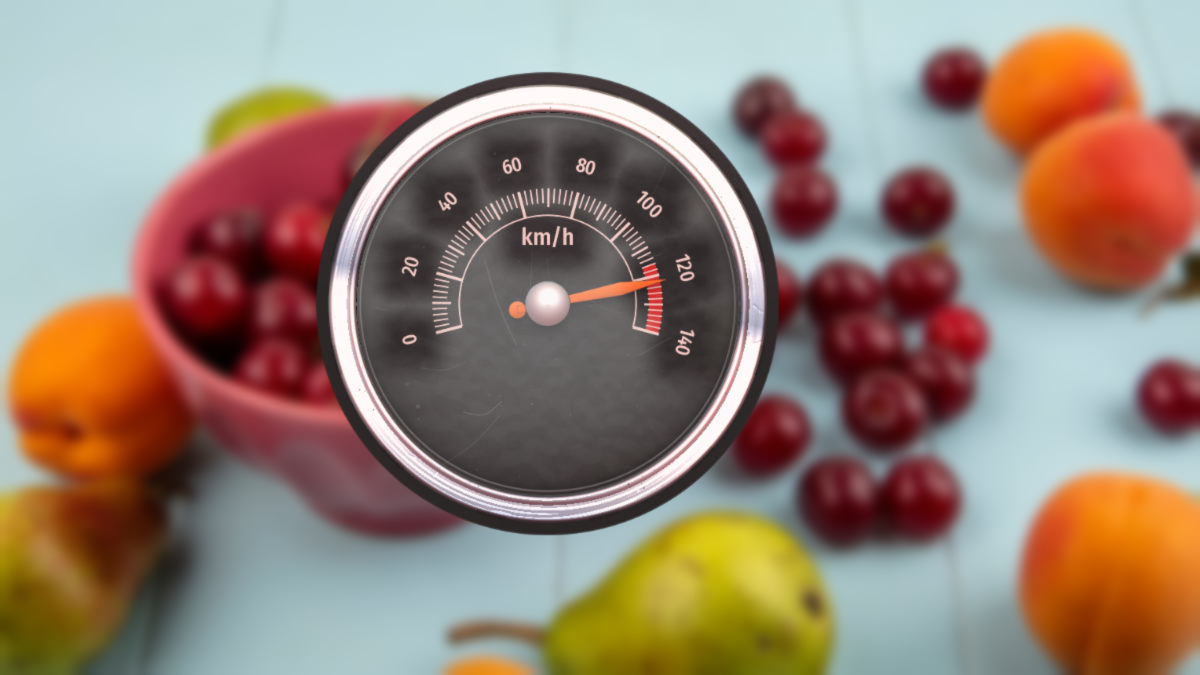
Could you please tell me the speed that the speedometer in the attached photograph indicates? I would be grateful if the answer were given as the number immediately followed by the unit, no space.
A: 122km/h
